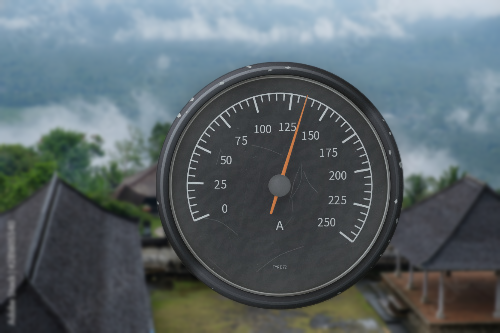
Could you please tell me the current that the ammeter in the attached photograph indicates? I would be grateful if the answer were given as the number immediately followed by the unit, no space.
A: 135A
